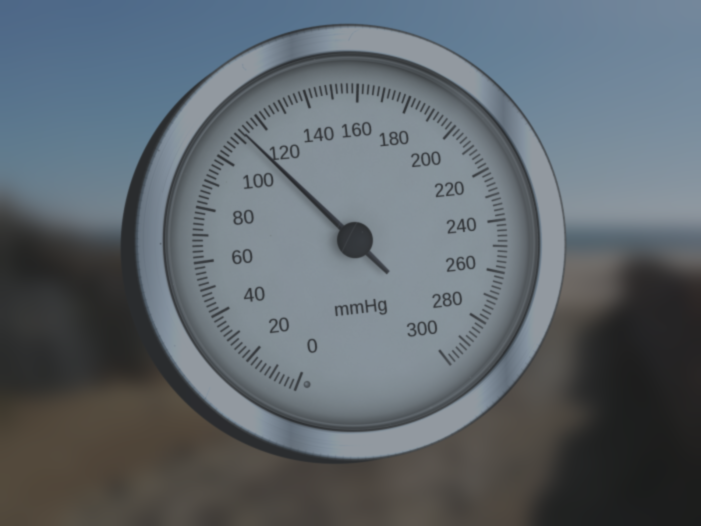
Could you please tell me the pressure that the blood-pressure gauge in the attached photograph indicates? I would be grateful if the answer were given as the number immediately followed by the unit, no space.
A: 112mmHg
